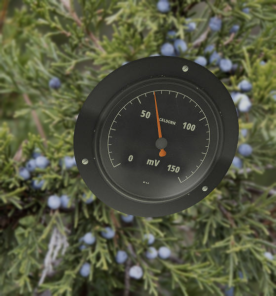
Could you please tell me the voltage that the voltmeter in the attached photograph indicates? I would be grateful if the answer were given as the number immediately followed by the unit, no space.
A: 60mV
